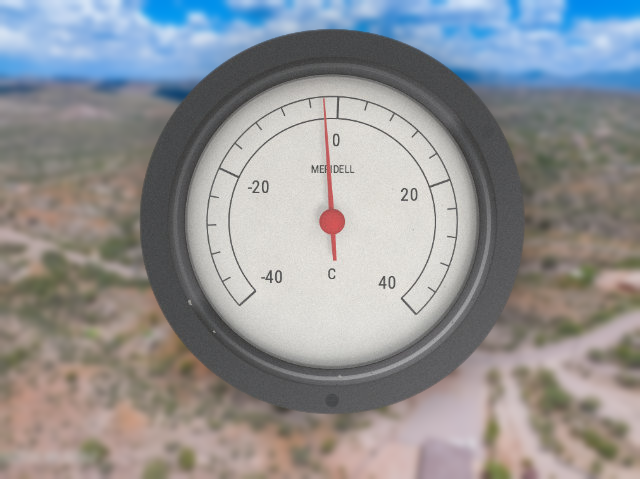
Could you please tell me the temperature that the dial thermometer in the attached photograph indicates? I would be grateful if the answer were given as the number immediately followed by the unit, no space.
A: -2°C
